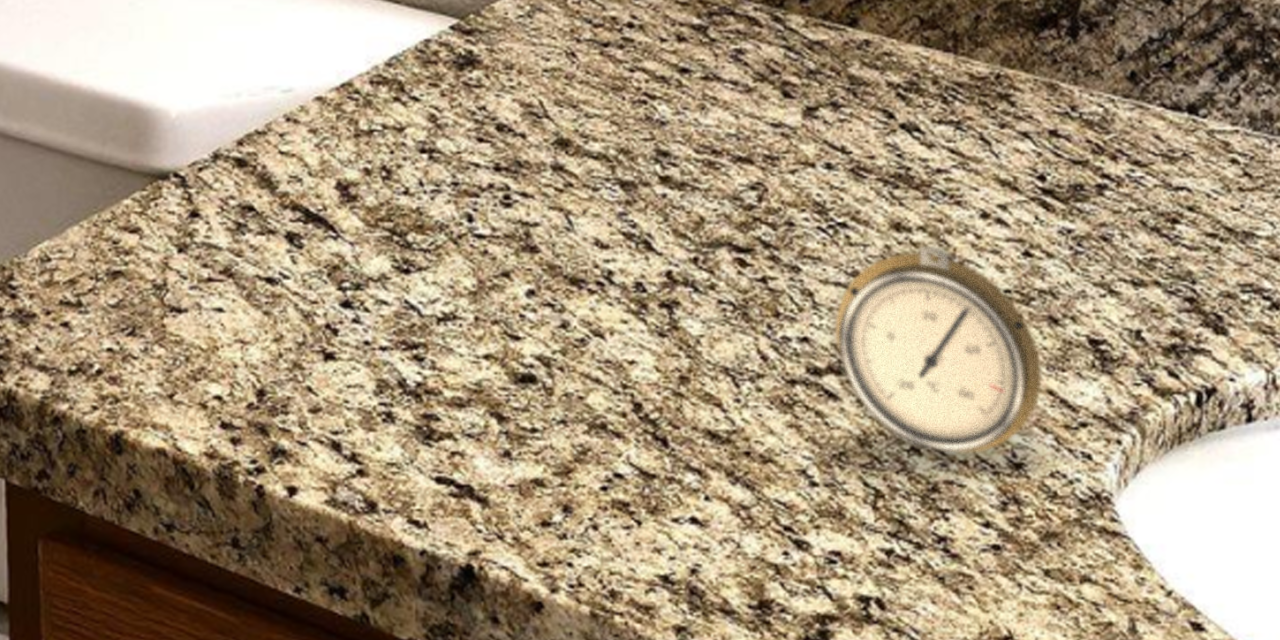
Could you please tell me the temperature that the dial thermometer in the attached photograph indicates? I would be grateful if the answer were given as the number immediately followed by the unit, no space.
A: 30°C
